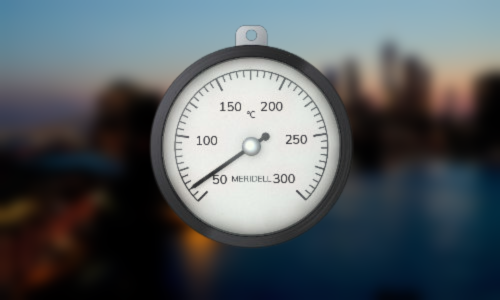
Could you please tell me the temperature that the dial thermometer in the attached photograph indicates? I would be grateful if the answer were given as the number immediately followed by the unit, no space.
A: 60°C
